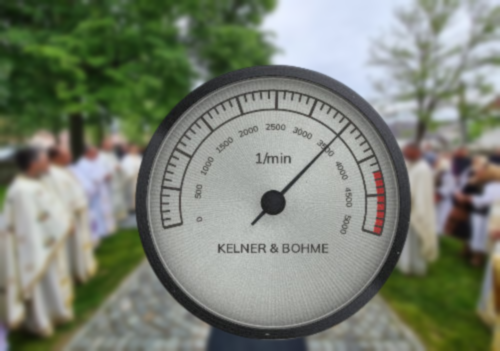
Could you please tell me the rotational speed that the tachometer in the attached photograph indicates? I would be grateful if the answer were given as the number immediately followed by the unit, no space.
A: 3500rpm
